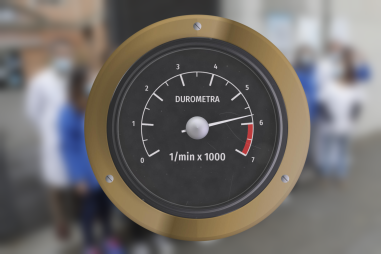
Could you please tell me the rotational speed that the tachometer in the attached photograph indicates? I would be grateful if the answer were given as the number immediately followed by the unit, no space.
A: 5750rpm
